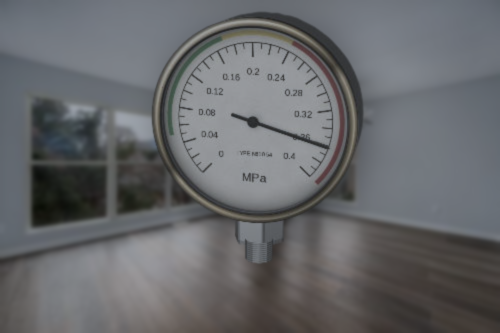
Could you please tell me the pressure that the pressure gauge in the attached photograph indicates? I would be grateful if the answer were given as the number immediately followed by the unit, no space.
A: 0.36MPa
